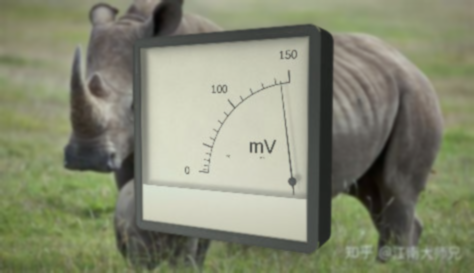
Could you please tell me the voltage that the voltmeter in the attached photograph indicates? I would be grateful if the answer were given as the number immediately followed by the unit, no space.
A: 145mV
